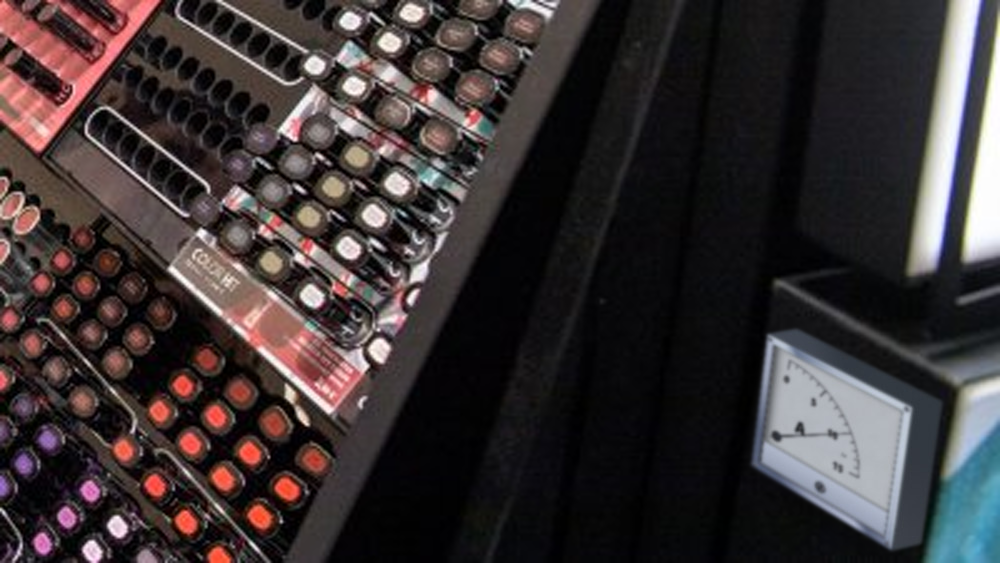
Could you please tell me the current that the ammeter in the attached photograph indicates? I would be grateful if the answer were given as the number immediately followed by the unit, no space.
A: 10A
